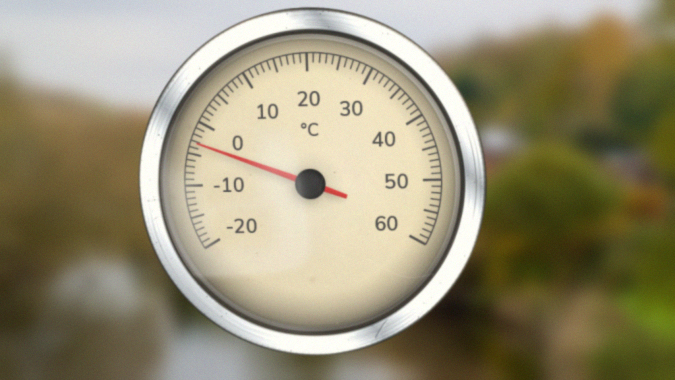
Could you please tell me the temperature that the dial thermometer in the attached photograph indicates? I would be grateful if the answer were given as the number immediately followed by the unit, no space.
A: -3°C
